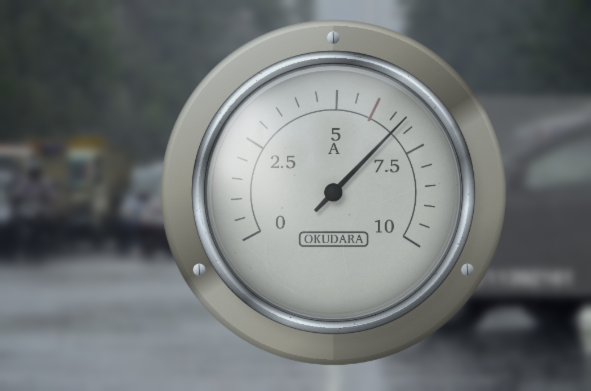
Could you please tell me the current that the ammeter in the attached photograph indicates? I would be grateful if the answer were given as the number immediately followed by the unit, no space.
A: 6.75A
